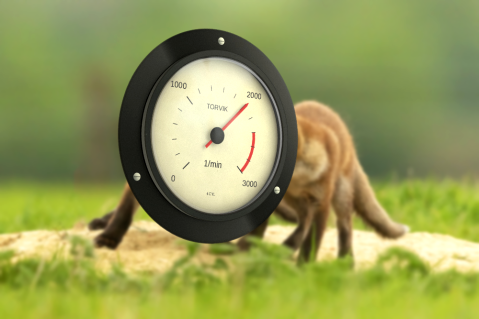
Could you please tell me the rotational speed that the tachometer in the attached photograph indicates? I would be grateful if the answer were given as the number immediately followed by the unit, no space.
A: 2000rpm
